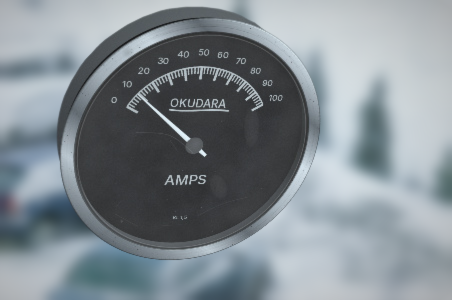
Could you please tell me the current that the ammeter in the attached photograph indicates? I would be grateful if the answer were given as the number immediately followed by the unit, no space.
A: 10A
